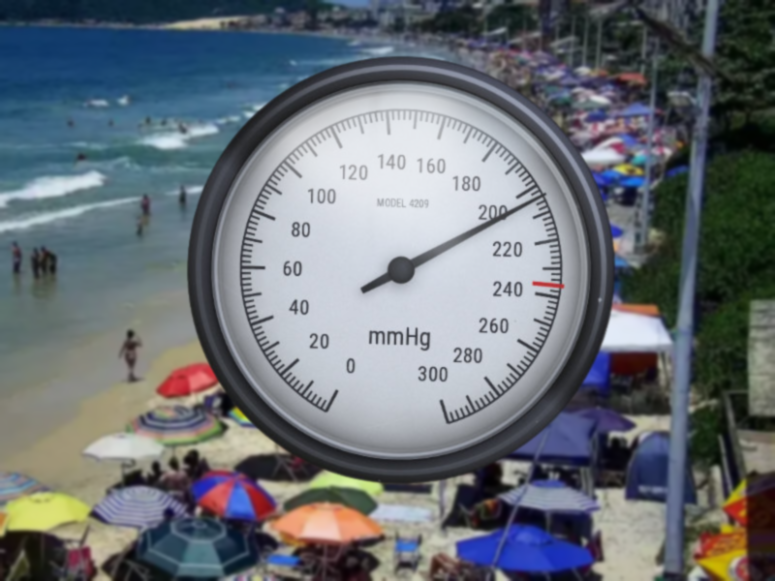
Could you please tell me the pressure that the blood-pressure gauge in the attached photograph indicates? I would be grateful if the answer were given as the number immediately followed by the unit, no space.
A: 204mmHg
